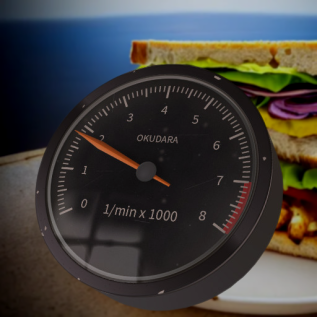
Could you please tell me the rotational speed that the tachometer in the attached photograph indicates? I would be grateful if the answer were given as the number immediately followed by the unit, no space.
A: 1800rpm
